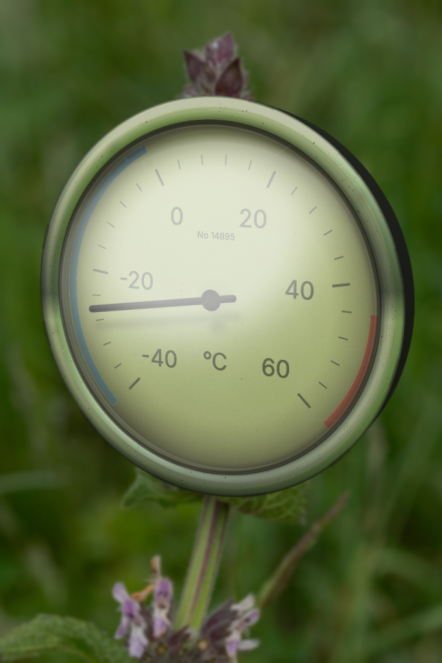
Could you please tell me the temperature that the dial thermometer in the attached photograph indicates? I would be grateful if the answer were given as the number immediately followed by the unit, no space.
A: -26°C
